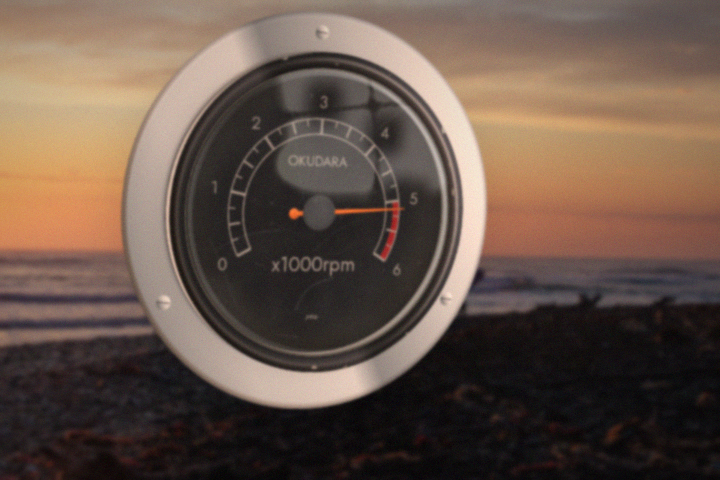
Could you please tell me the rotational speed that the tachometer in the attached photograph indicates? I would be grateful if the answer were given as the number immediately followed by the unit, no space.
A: 5125rpm
